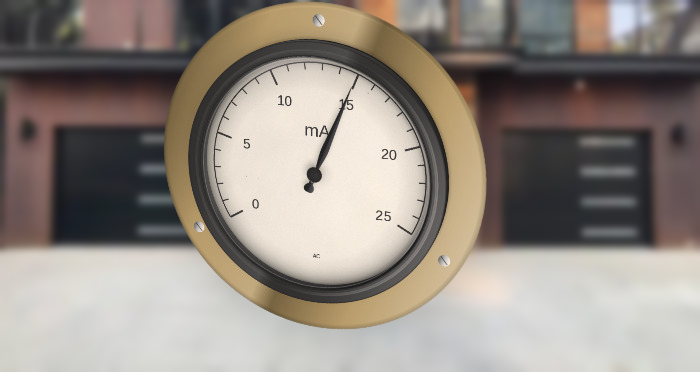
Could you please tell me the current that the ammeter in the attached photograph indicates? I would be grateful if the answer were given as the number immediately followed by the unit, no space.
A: 15mA
